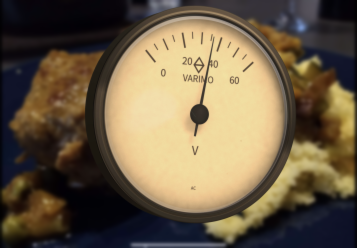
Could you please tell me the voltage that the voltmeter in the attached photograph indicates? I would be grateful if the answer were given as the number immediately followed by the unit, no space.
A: 35V
